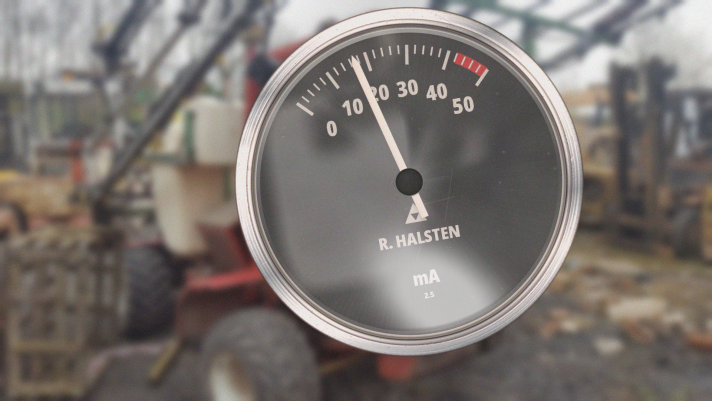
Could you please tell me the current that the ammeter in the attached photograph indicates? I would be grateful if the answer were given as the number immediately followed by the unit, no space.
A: 17mA
